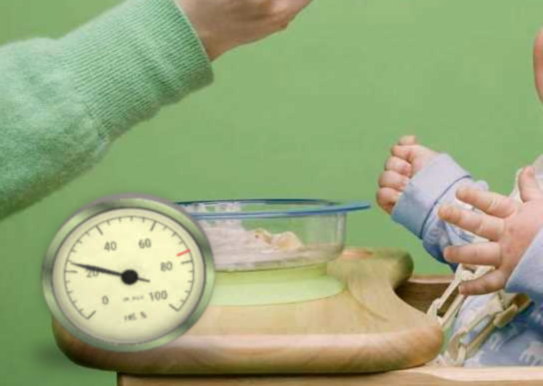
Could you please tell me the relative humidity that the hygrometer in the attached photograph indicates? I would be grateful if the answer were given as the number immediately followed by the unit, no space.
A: 24%
